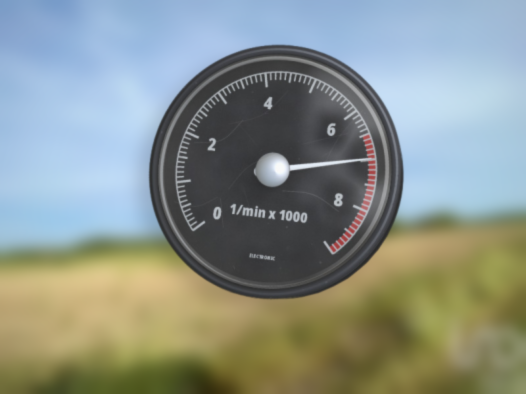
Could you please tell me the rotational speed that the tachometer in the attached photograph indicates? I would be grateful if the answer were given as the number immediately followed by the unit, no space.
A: 7000rpm
